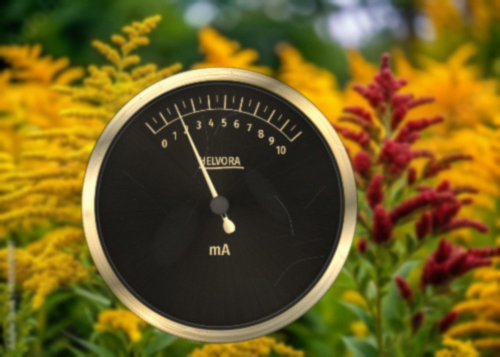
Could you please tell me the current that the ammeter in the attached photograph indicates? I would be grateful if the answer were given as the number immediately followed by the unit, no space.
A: 2mA
